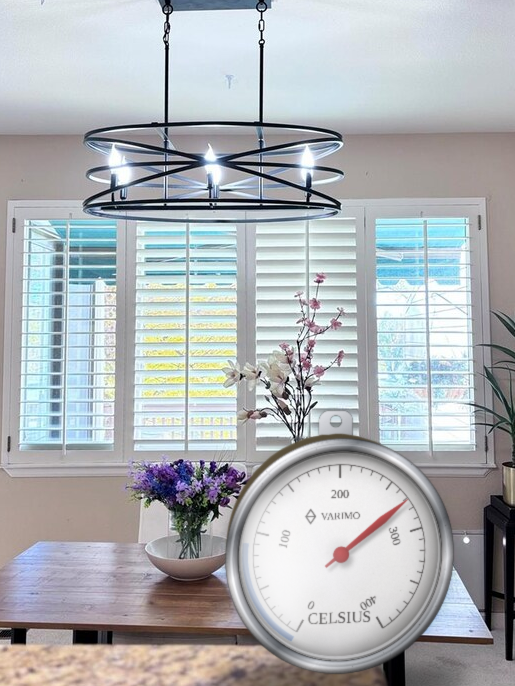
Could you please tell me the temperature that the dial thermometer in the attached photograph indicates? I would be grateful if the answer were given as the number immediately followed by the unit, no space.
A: 270°C
